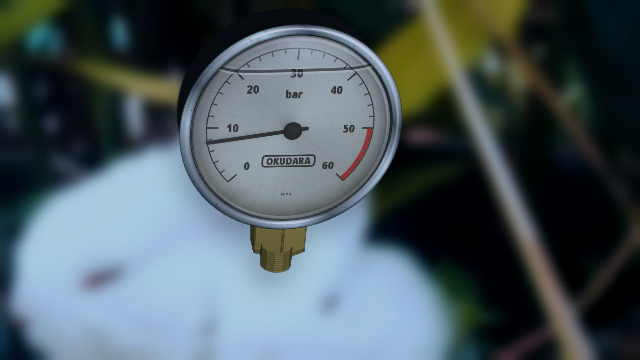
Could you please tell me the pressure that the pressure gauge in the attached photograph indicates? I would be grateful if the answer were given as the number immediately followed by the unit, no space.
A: 8bar
